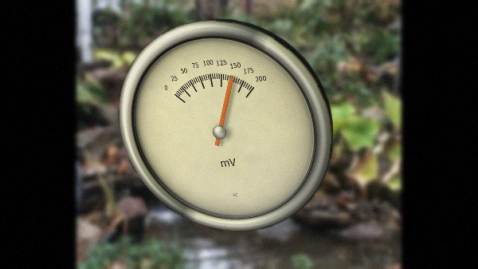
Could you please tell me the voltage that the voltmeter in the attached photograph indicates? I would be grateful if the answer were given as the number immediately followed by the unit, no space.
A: 150mV
